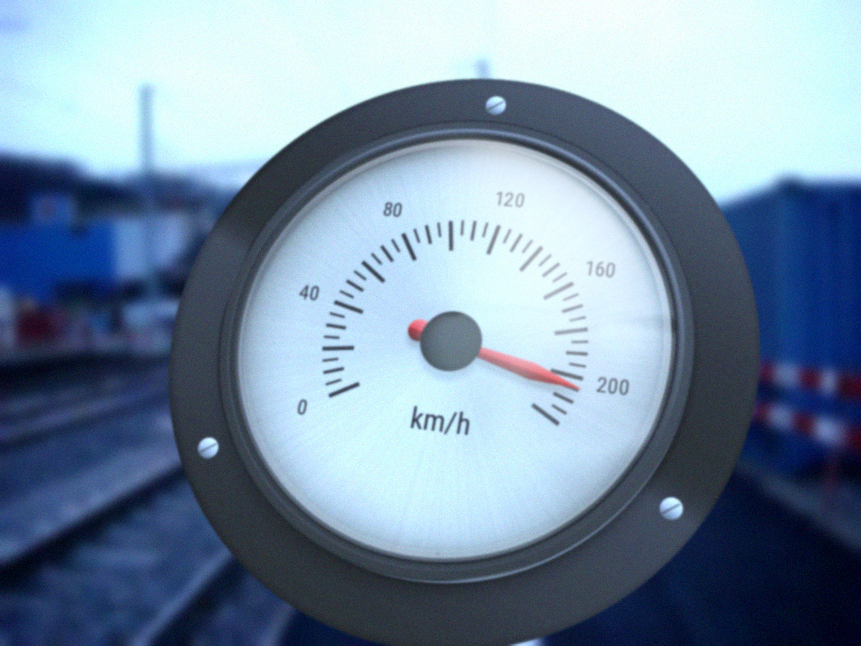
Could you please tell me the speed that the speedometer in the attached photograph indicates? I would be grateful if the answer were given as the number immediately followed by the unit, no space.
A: 205km/h
